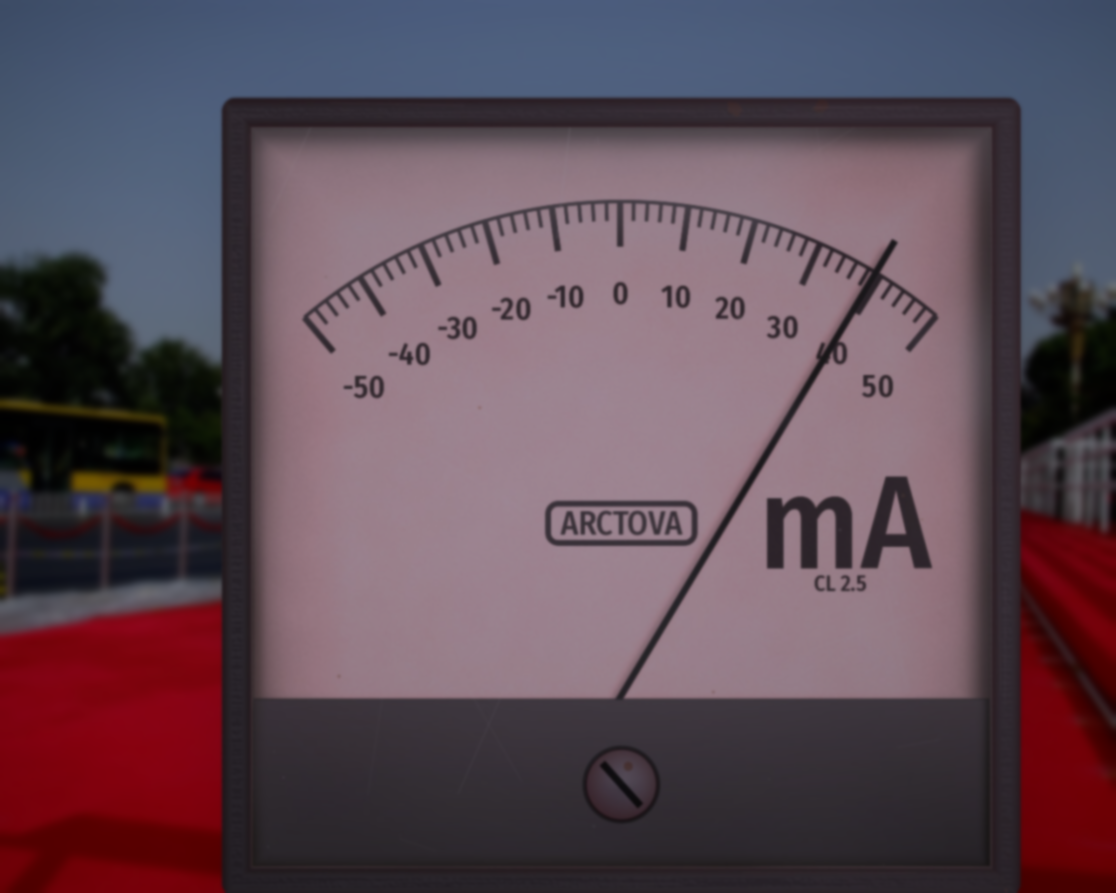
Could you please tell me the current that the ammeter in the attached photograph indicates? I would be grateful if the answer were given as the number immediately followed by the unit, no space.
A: 39mA
